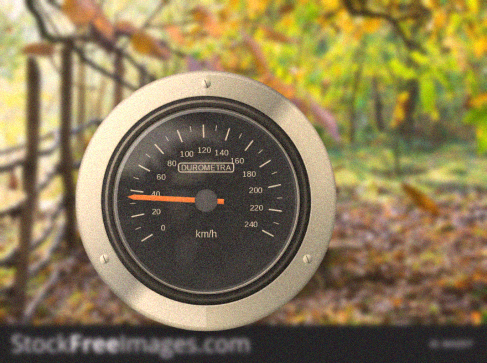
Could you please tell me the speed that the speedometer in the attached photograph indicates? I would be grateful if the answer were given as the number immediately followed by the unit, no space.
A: 35km/h
